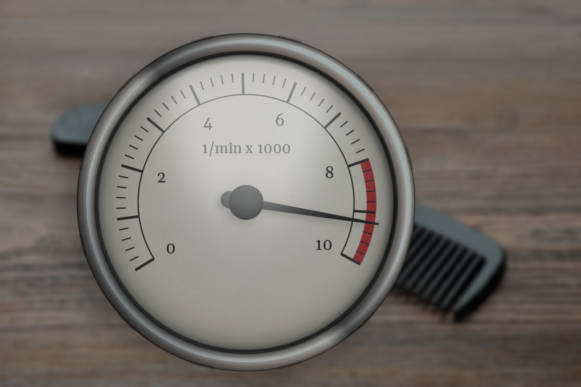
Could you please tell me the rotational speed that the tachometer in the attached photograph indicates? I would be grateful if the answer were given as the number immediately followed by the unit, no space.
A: 9200rpm
